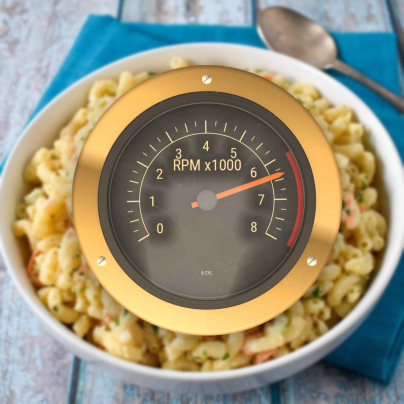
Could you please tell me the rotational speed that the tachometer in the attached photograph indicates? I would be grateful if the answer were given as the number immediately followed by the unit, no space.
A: 6375rpm
